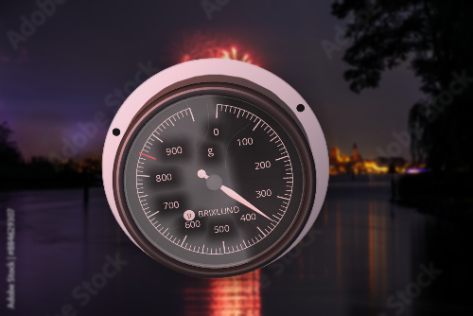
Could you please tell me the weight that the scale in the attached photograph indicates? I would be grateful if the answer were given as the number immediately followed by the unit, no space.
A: 360g
